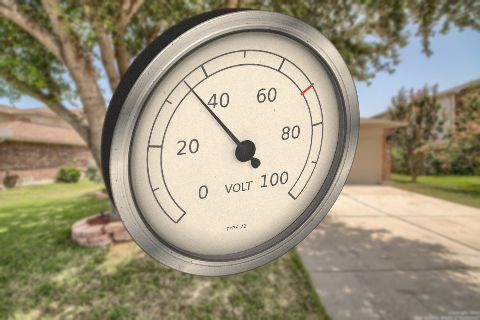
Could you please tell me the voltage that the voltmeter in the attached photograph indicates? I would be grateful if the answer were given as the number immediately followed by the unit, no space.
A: 35V
